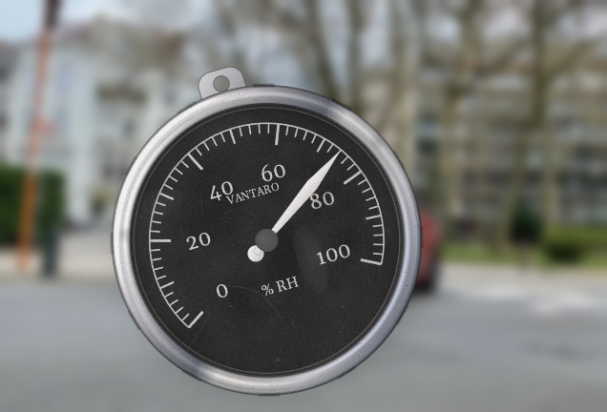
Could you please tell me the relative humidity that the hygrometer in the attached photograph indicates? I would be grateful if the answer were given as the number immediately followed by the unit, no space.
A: 74%
